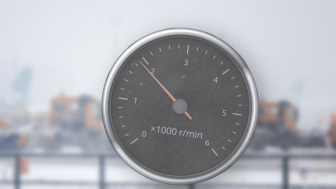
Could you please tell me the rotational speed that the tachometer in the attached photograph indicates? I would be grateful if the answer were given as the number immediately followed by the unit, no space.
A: 1900rpm
